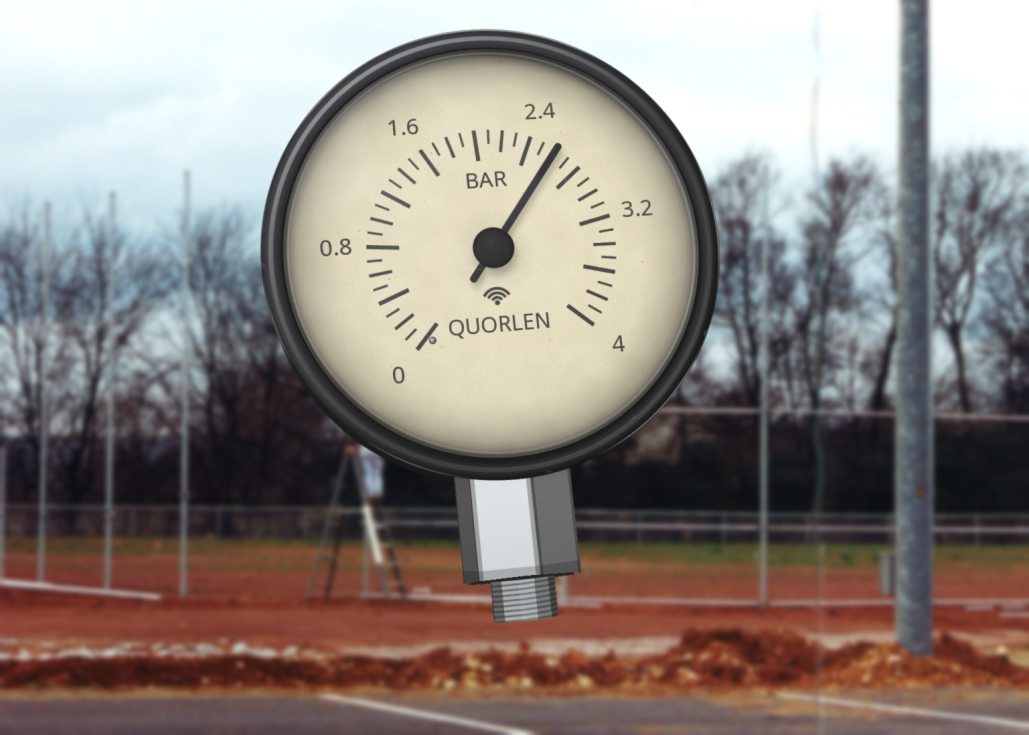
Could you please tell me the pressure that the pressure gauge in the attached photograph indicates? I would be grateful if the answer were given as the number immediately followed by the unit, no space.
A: 2.6bar
